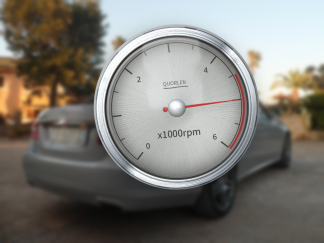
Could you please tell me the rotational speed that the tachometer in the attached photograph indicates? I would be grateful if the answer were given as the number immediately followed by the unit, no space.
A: 5000rpm
